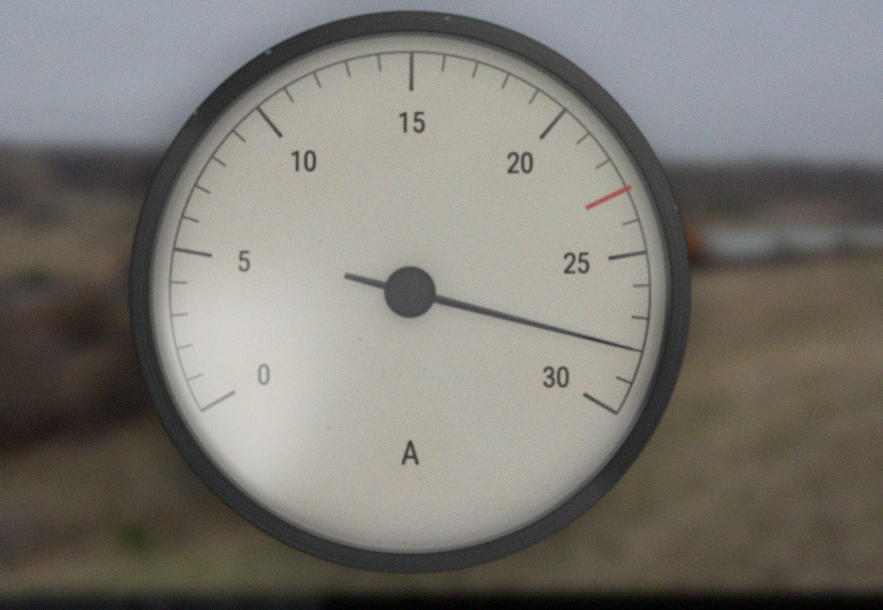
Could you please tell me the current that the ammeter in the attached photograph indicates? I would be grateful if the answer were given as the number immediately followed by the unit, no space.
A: 28A
